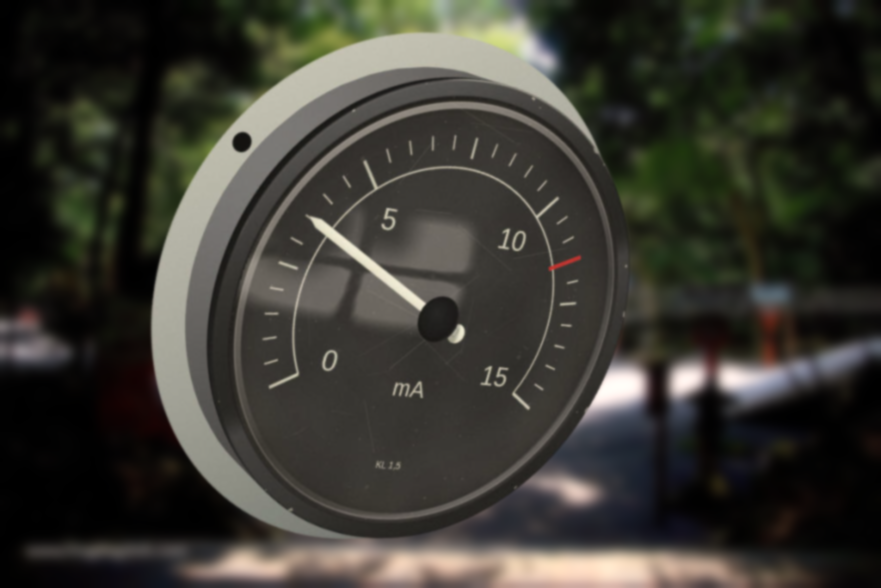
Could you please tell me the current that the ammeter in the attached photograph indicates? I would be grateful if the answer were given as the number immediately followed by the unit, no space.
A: 3.5mA
